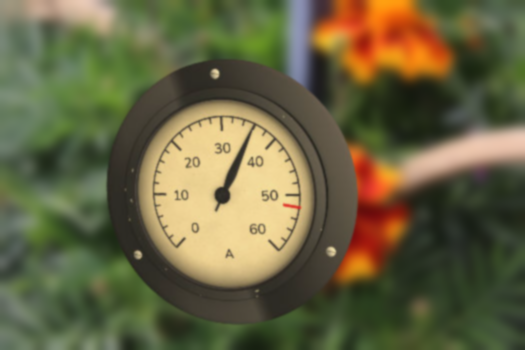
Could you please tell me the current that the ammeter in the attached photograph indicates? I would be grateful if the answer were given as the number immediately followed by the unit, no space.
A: 36A
